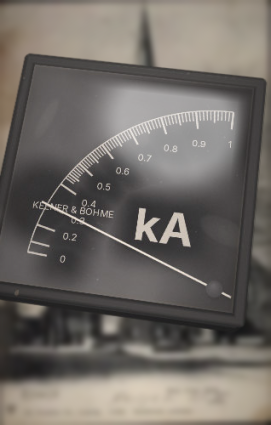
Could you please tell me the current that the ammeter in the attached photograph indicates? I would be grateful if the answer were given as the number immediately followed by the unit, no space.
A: 0.3kA
